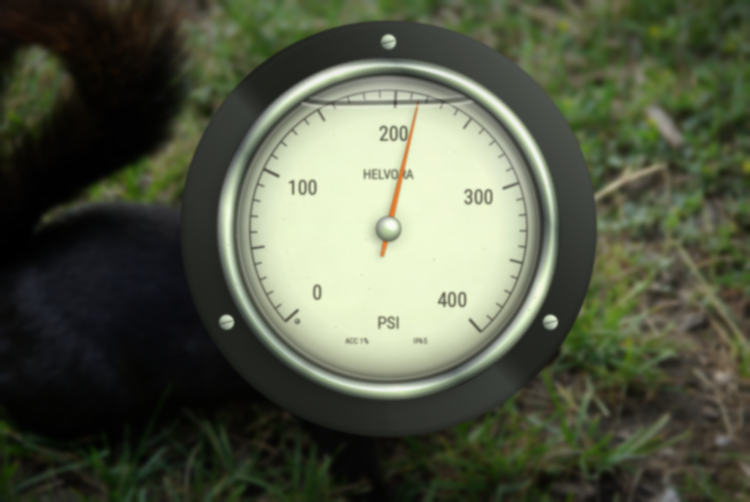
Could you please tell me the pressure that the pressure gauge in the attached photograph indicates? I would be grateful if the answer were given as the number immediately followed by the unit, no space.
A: 215psi
